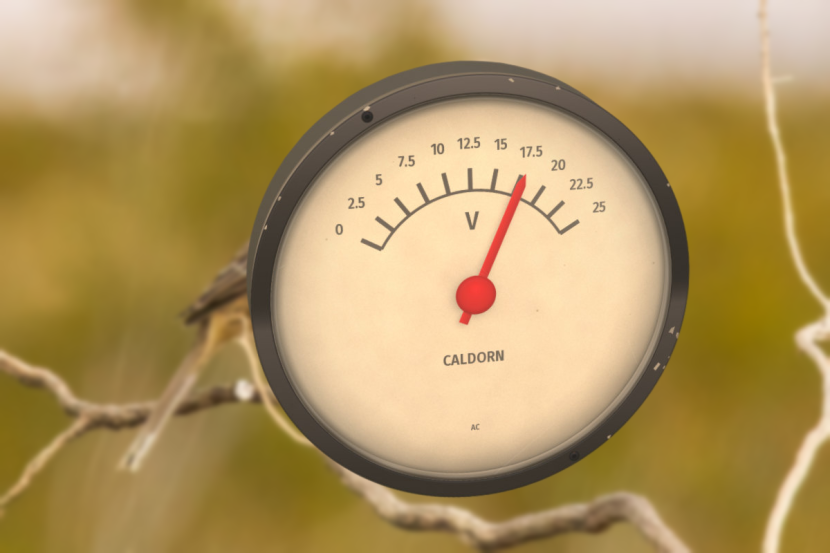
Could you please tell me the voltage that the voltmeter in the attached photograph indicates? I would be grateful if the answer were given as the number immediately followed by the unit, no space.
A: 17.5V
